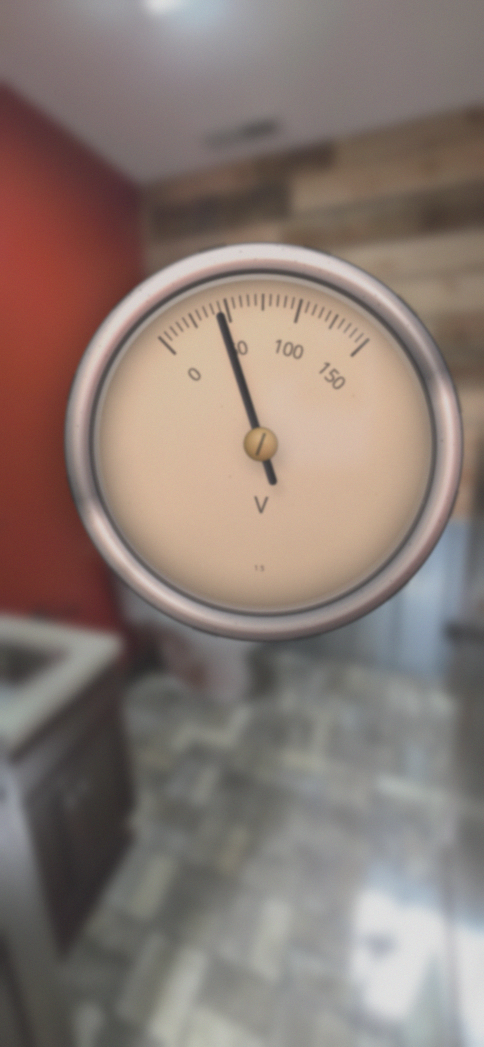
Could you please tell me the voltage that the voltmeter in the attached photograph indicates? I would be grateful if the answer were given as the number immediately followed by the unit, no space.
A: 45V
